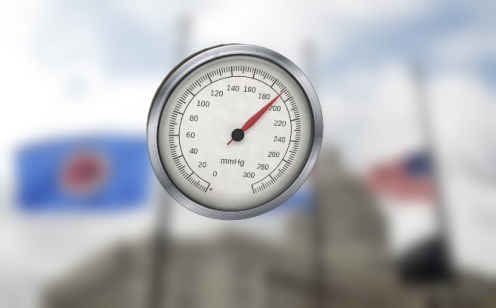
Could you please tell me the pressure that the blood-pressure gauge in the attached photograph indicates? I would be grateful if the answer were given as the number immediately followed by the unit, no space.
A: 190mmHg
